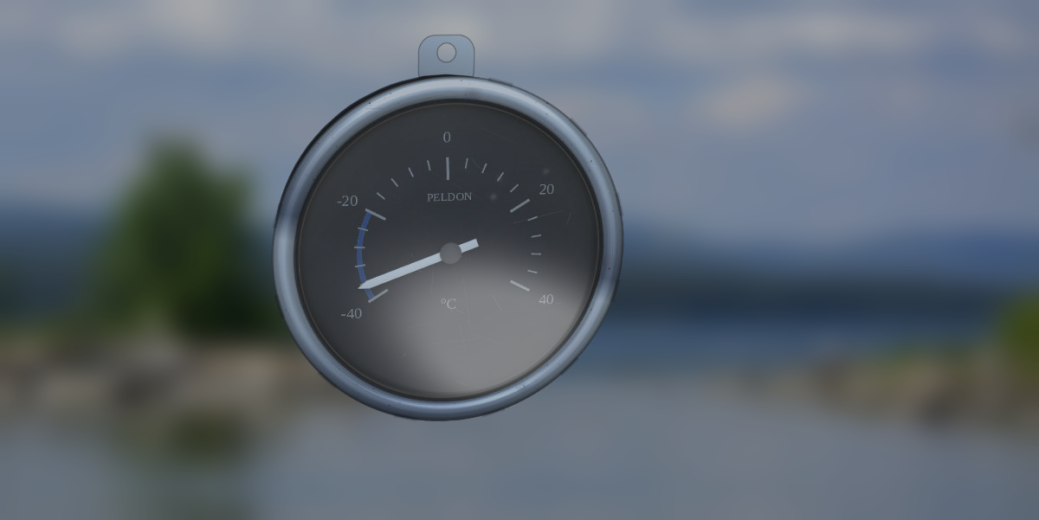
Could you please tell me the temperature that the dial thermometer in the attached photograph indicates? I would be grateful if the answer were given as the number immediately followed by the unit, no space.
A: -36°C
